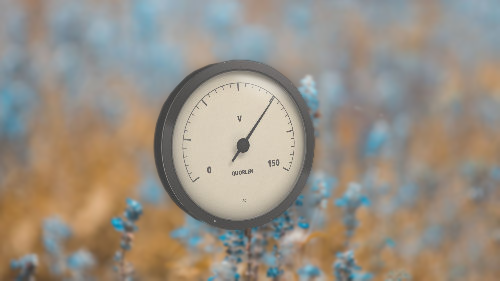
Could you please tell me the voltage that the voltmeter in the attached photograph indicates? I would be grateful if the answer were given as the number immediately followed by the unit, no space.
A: 100V
